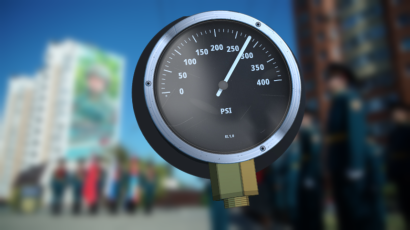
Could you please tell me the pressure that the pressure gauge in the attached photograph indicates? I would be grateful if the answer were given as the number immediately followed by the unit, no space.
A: 280psi
